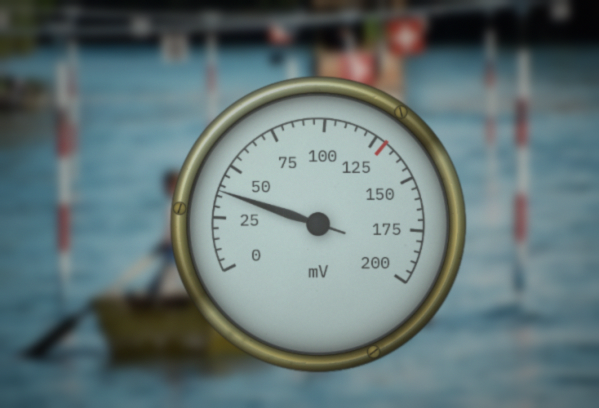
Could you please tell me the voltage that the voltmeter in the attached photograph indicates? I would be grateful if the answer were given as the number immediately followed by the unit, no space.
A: 37.5mV
